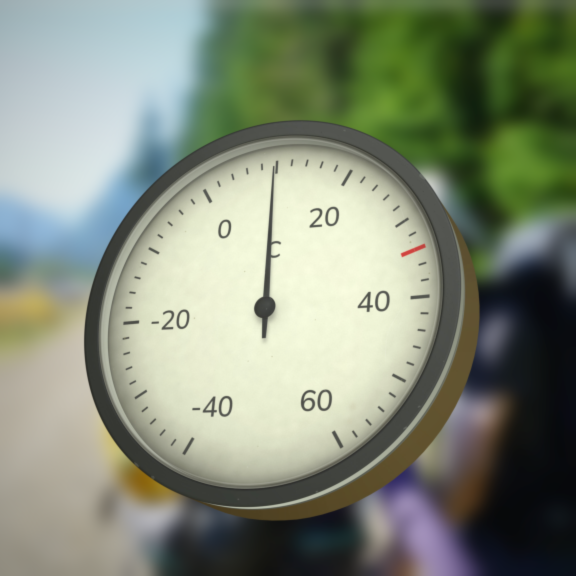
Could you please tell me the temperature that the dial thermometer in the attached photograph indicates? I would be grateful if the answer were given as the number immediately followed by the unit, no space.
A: 10°C
